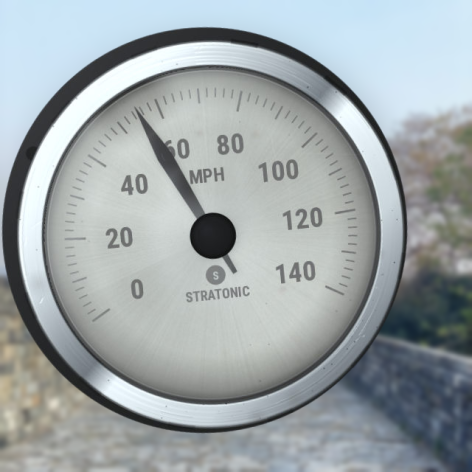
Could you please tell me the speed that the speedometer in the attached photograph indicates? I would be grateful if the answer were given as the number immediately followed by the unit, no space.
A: 55mph
